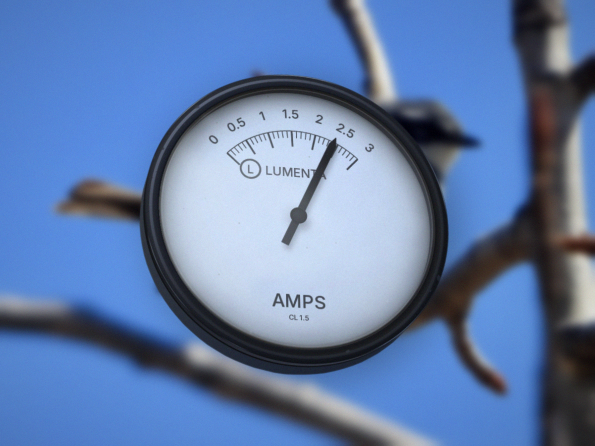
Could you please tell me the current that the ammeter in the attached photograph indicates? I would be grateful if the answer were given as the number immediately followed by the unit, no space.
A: 2.4A
